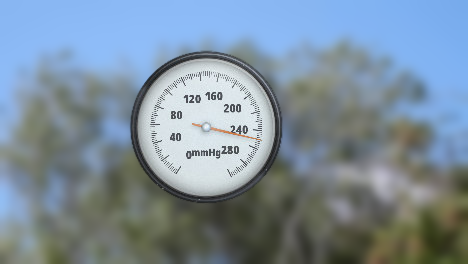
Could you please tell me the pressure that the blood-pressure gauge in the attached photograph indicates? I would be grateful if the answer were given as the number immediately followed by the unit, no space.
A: 250mmHg
